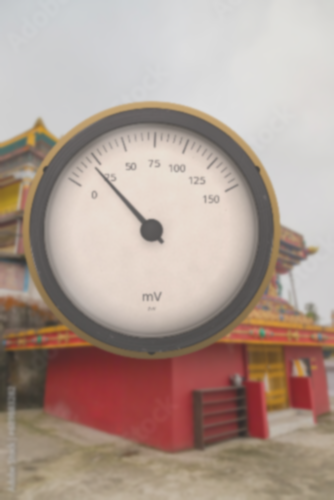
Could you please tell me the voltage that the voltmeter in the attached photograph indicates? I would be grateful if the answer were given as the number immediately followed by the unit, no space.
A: 20mV
